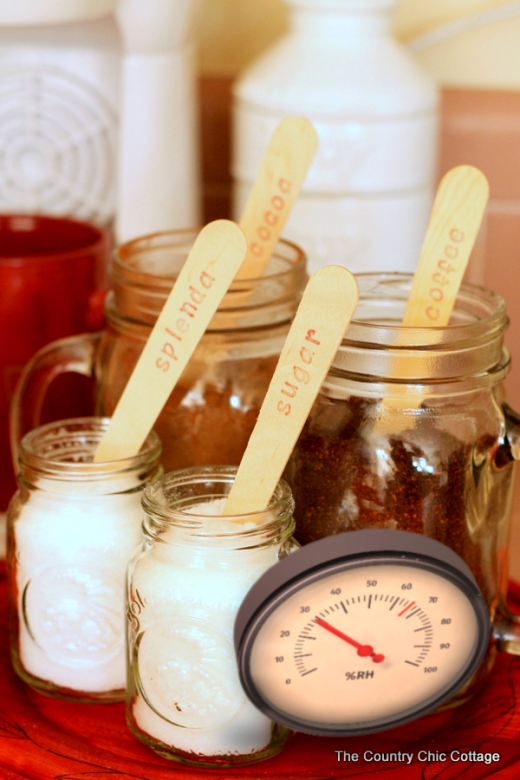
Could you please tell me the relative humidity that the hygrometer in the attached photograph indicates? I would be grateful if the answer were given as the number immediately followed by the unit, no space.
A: 30%
